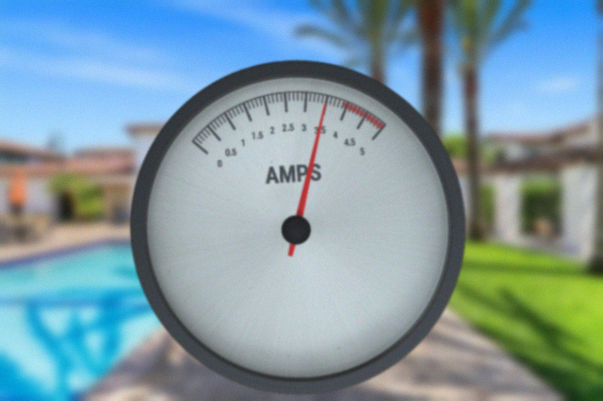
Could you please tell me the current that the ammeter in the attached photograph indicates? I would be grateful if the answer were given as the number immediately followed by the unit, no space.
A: 3.5A
